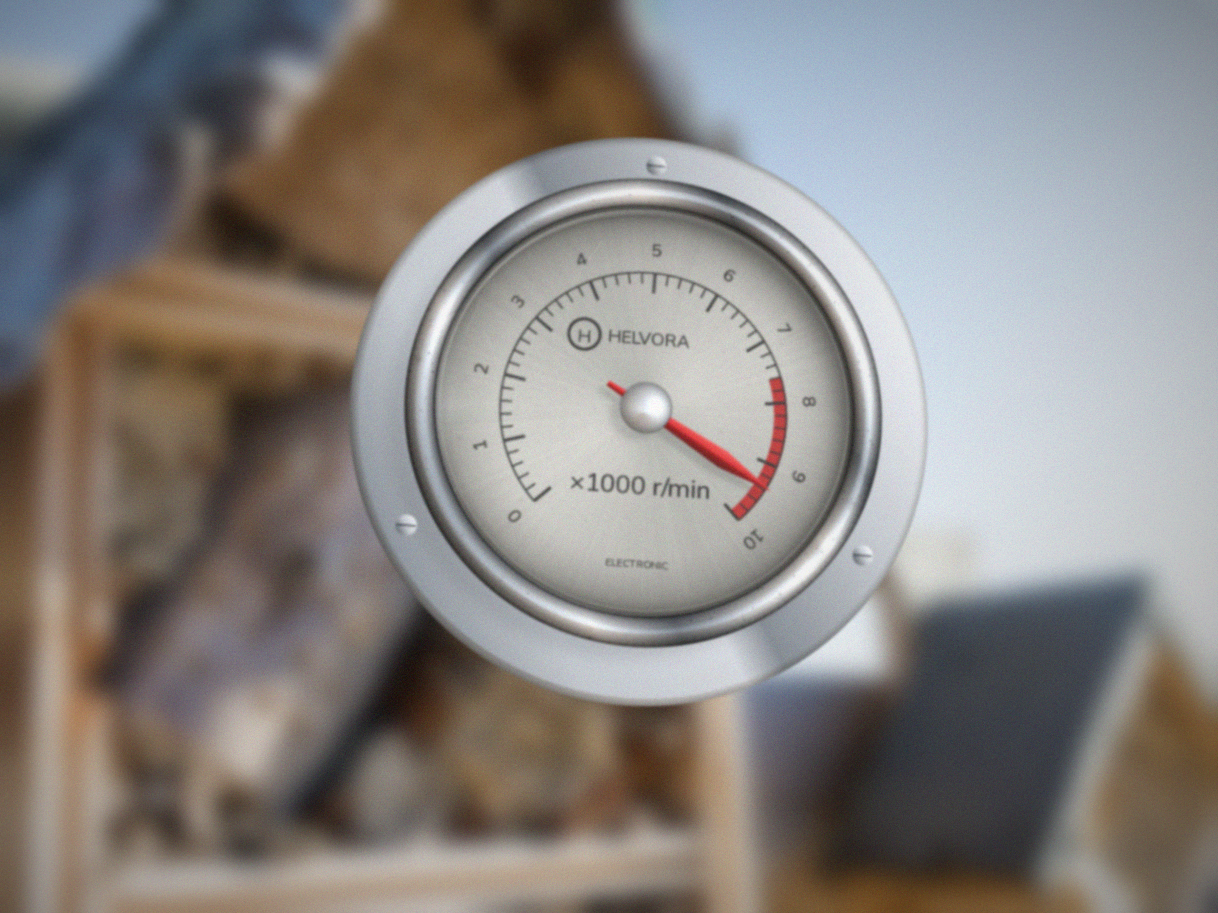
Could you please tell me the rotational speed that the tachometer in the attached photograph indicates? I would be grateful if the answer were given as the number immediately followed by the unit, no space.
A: 9400rpm
